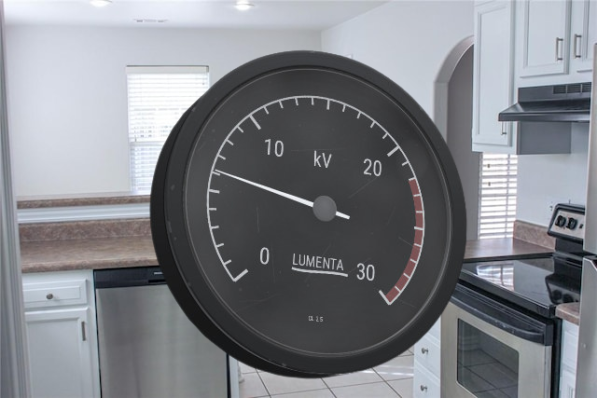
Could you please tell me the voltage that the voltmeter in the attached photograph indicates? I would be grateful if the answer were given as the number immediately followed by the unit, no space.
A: 6kV
